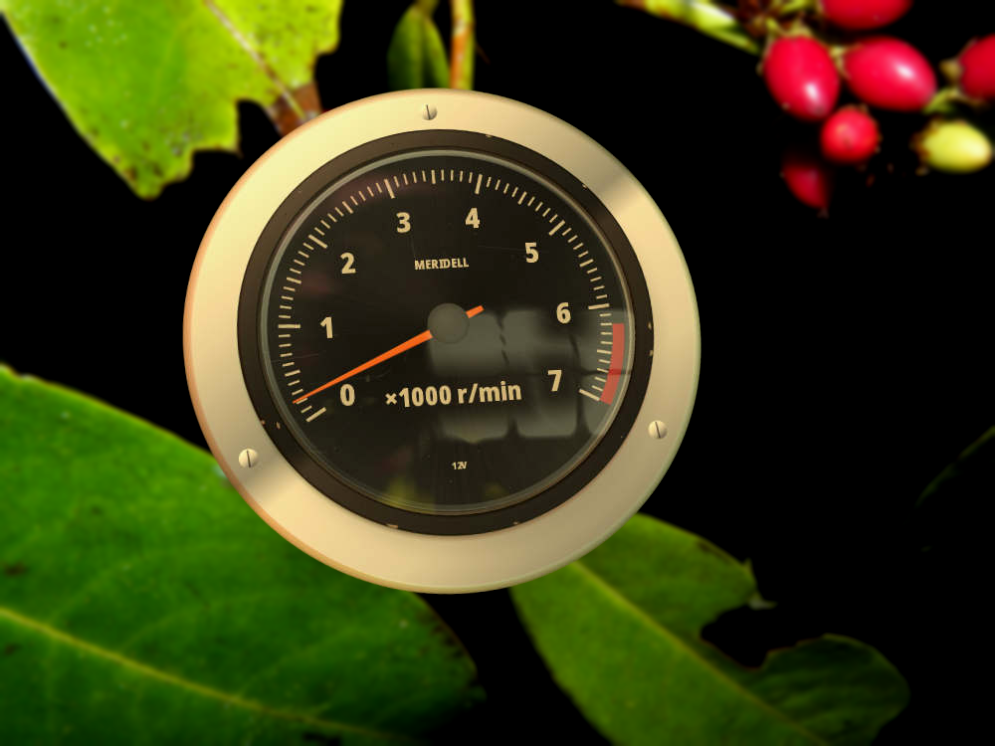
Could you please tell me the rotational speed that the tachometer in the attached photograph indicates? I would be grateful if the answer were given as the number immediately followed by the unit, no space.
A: 200rpm
